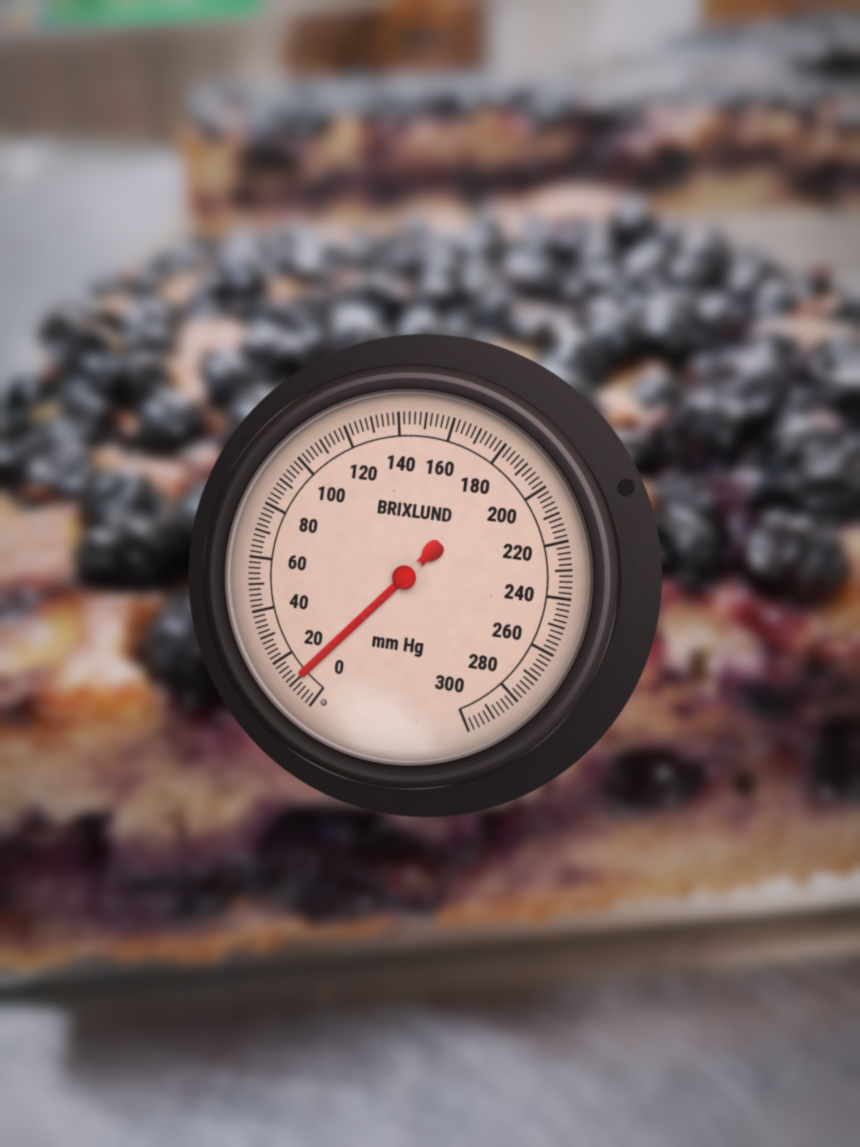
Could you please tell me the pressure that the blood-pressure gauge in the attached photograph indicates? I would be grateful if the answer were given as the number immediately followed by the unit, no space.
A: 10mmHg
